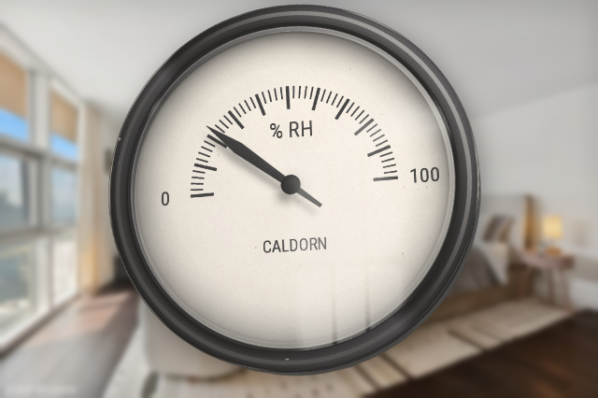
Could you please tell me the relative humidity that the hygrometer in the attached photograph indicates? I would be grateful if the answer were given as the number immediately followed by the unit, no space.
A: 22%
